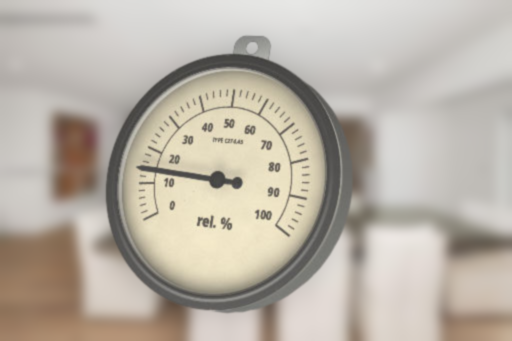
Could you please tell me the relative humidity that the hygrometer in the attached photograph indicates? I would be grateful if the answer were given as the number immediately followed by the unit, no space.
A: 14%
